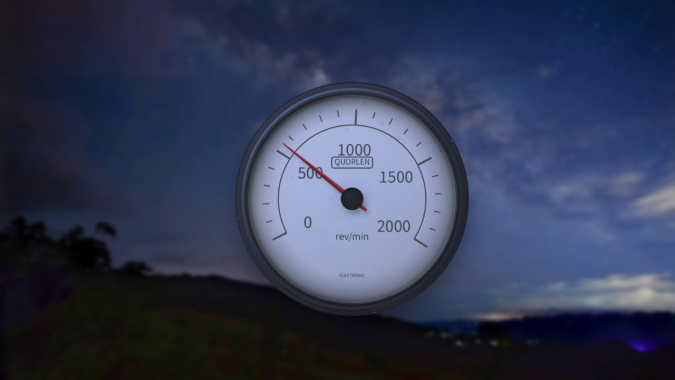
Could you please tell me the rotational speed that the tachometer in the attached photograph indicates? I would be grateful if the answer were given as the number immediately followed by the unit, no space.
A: 550rpm
